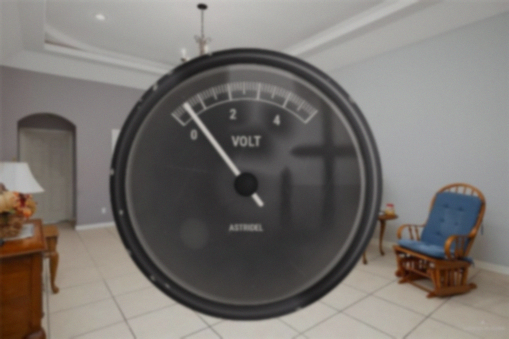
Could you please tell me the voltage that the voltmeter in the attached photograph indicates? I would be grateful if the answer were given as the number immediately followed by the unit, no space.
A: 0.5V
